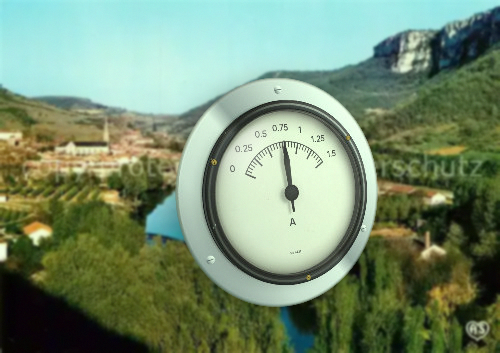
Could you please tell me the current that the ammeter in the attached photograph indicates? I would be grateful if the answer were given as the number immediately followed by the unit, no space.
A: 0.75A
